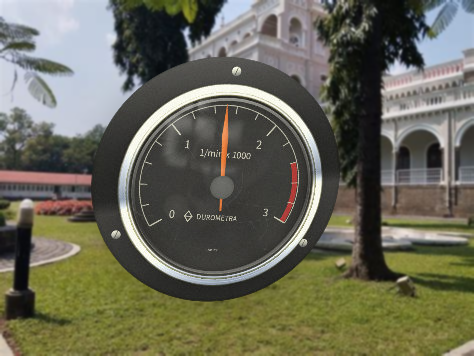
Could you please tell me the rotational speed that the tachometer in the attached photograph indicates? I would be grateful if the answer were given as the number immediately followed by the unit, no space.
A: 1500rpm
